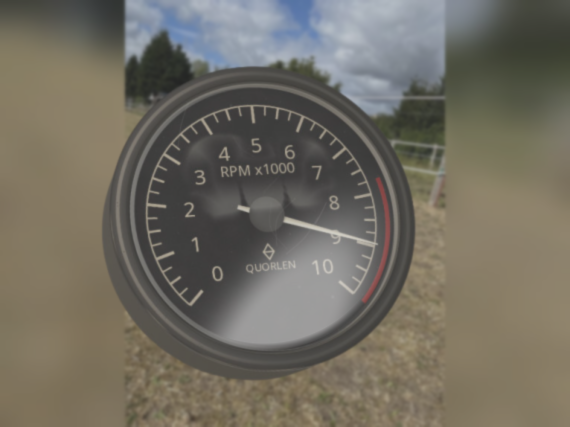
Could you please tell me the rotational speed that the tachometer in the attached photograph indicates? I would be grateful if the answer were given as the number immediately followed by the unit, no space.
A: 9000rpm
